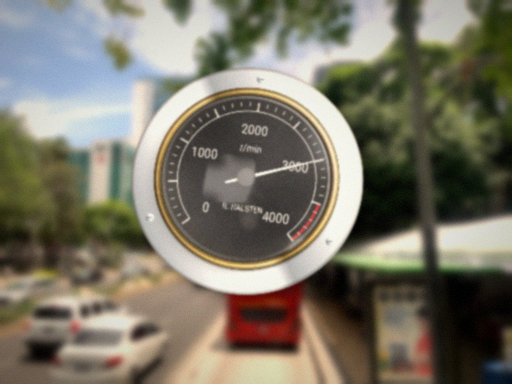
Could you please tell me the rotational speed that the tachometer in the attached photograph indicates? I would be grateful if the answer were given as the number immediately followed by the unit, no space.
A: 3000rpm
